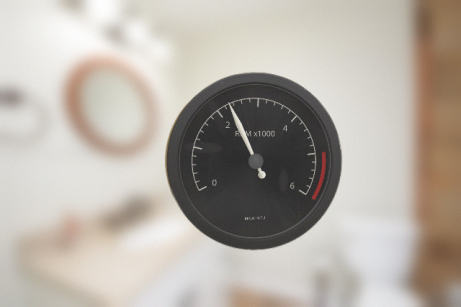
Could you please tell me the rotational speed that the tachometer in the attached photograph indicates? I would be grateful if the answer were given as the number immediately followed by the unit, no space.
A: 2300rpm
